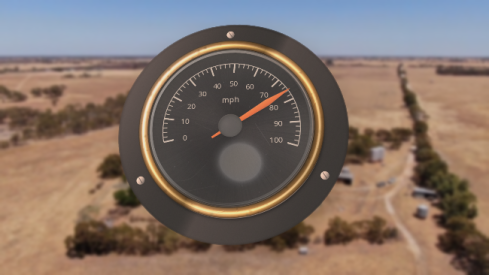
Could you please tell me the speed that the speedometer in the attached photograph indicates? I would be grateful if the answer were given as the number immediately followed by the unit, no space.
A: 76mph
